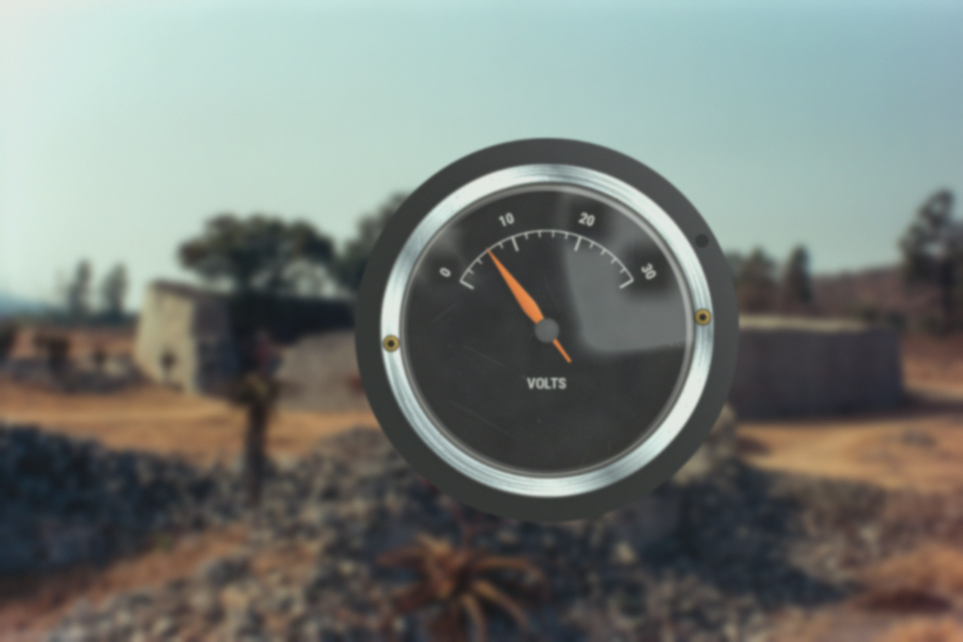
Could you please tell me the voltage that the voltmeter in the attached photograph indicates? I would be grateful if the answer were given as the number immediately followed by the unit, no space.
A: 6V
